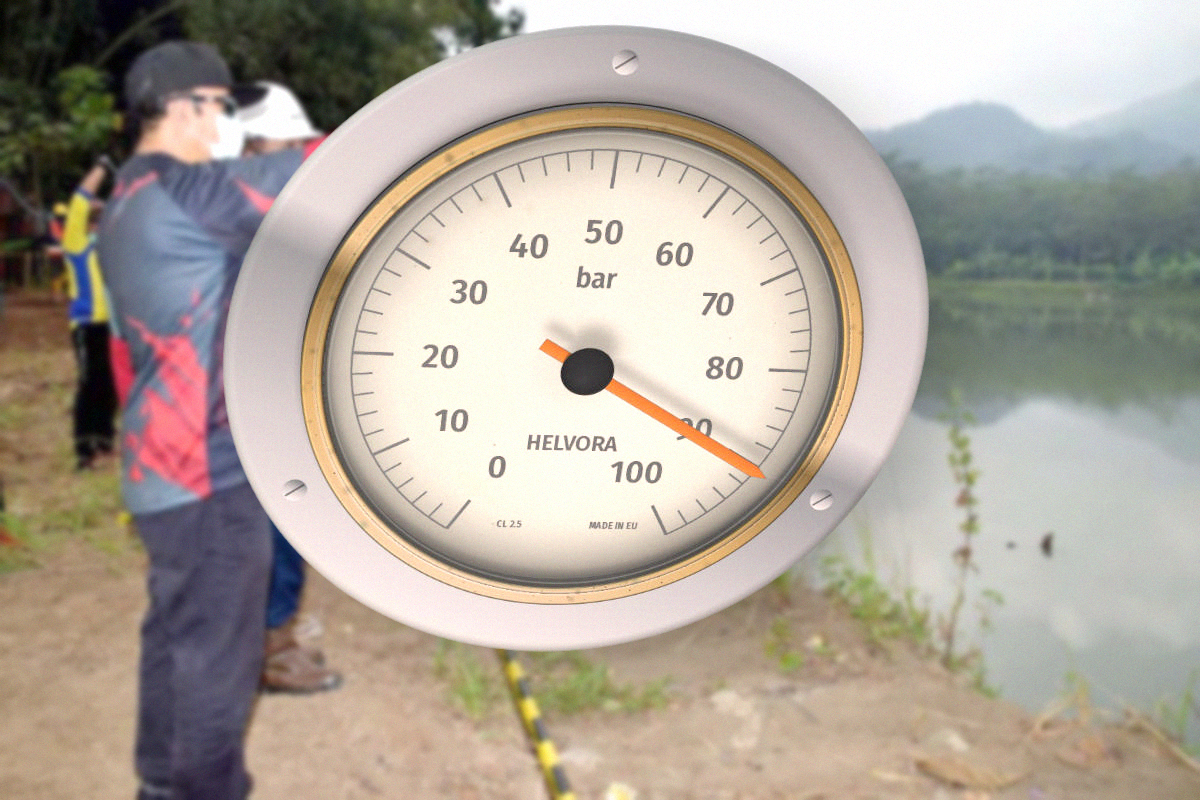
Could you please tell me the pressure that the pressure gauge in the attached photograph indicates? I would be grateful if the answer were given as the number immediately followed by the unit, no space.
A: 90bar
